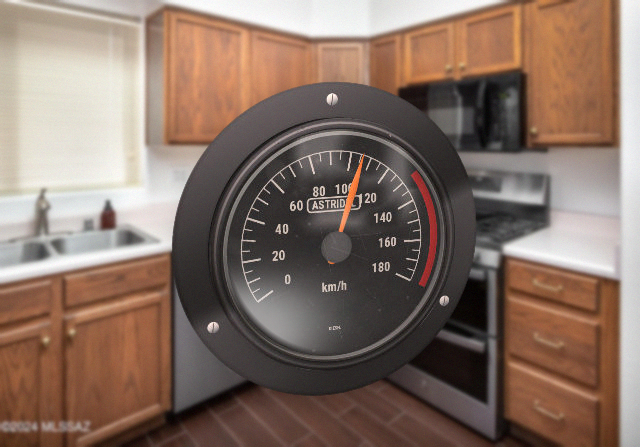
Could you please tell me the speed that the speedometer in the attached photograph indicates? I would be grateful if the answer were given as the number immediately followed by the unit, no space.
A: 105km/h
